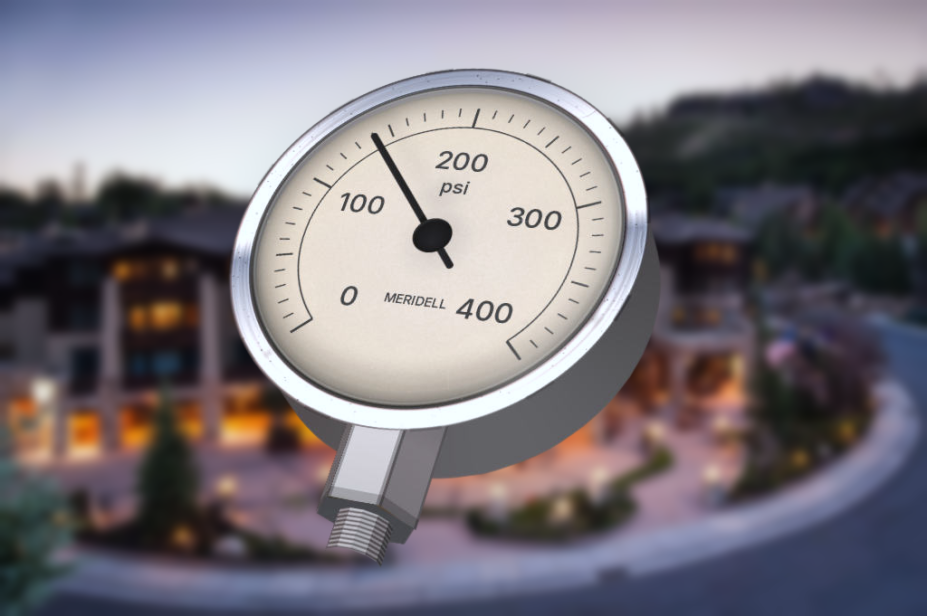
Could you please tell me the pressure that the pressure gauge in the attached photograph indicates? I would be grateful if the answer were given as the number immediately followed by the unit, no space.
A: 140psi
